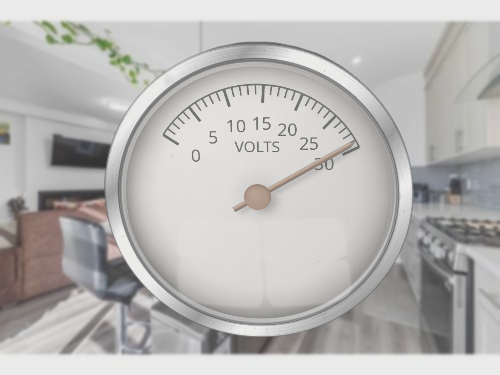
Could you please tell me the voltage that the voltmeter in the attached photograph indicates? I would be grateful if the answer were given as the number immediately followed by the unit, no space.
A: 29V
